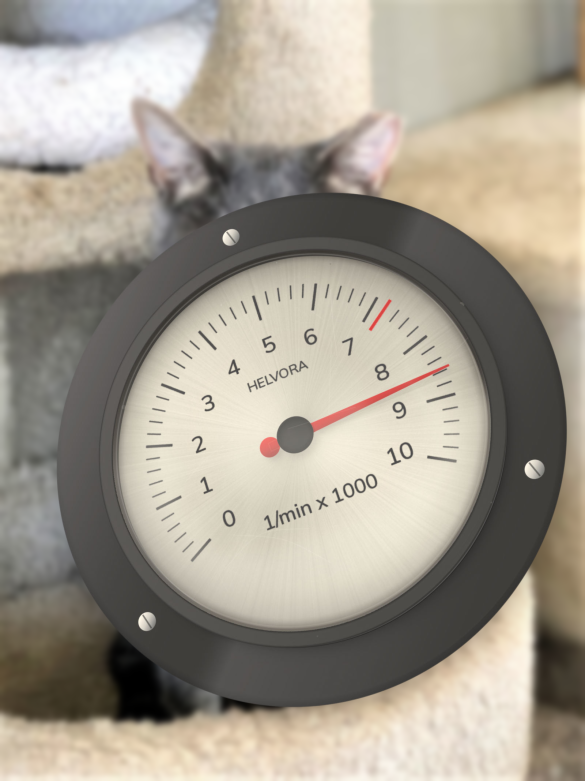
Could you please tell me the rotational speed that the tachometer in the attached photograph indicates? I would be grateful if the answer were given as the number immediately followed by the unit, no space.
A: 8600rpm
